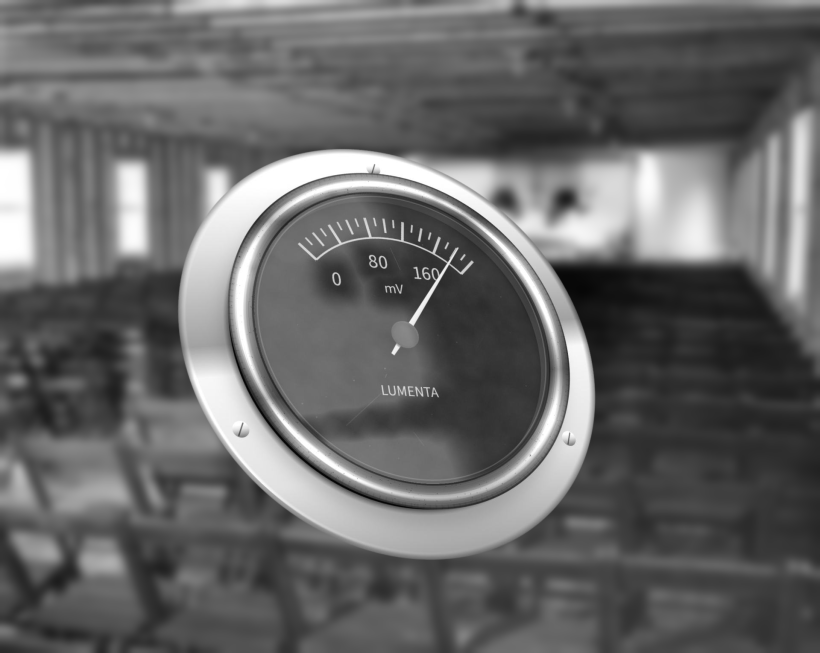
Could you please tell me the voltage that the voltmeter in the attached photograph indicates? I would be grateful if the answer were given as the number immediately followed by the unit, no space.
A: 180mV
